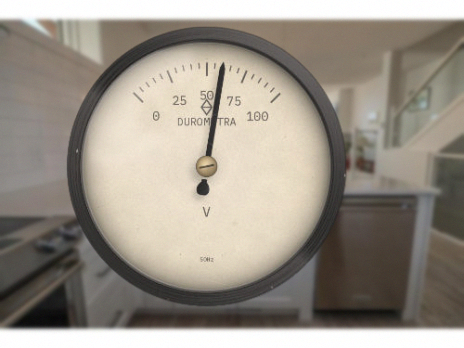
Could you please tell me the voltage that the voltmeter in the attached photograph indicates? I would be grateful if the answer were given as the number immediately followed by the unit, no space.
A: 60V
